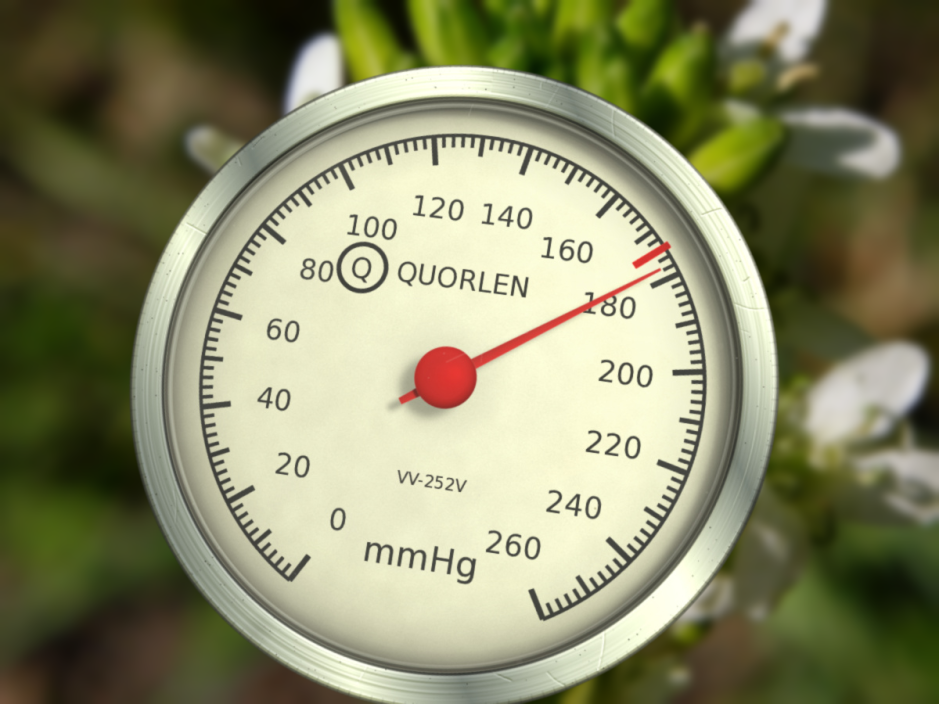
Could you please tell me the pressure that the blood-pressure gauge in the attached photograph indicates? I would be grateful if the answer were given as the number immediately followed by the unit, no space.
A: 178mmHg
